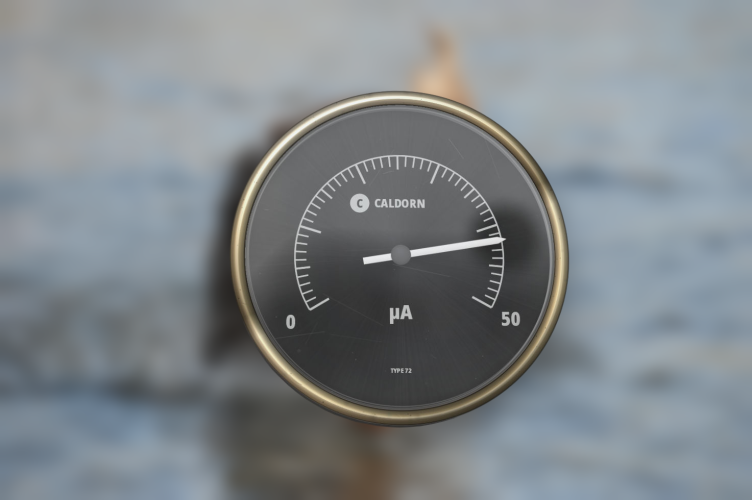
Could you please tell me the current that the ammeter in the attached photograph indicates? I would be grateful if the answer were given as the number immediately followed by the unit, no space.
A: 42µA
